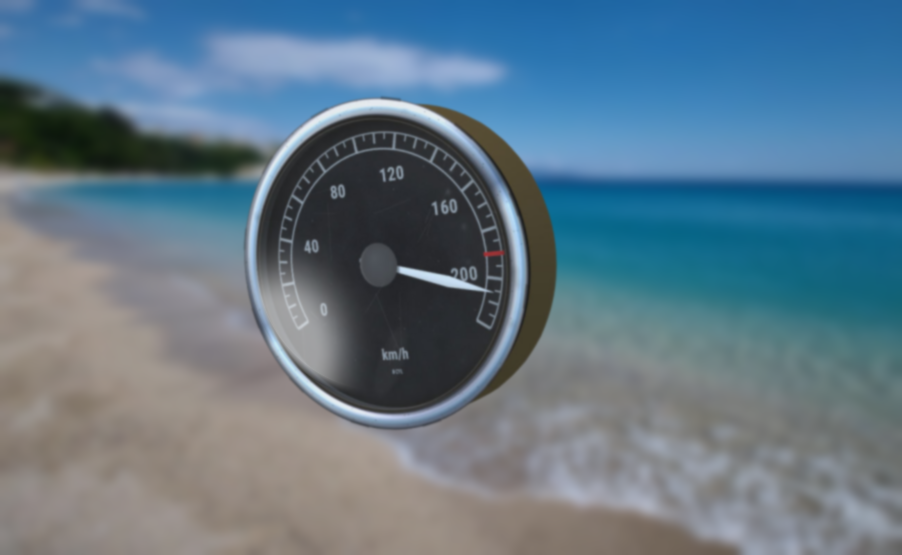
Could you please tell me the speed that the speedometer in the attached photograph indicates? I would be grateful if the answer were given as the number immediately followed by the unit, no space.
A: 205km/h
